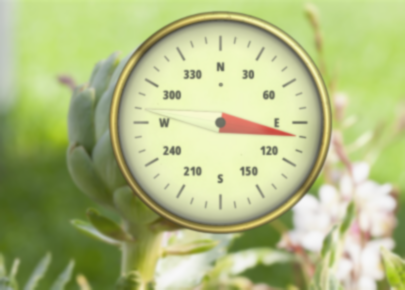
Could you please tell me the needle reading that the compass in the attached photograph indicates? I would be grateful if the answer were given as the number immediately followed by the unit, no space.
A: 100°
